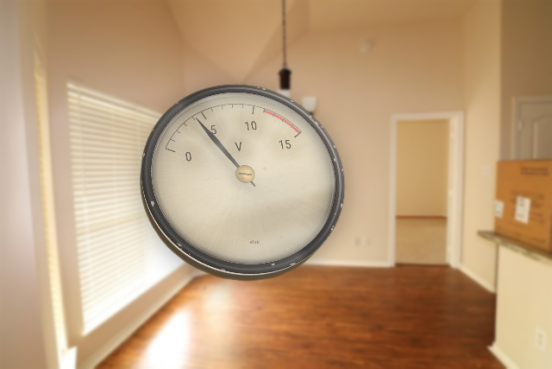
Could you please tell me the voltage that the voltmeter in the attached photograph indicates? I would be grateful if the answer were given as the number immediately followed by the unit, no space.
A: 4V
